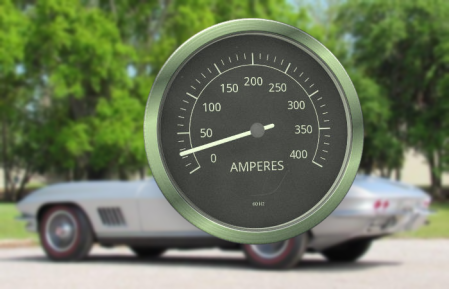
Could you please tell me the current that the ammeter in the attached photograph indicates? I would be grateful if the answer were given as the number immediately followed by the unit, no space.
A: 25A
